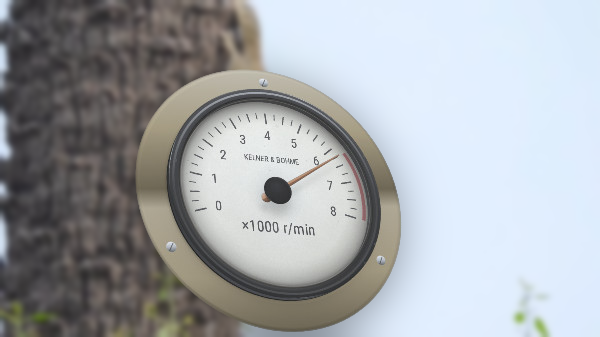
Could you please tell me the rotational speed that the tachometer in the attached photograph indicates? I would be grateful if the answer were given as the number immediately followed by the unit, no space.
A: 6250rpm
